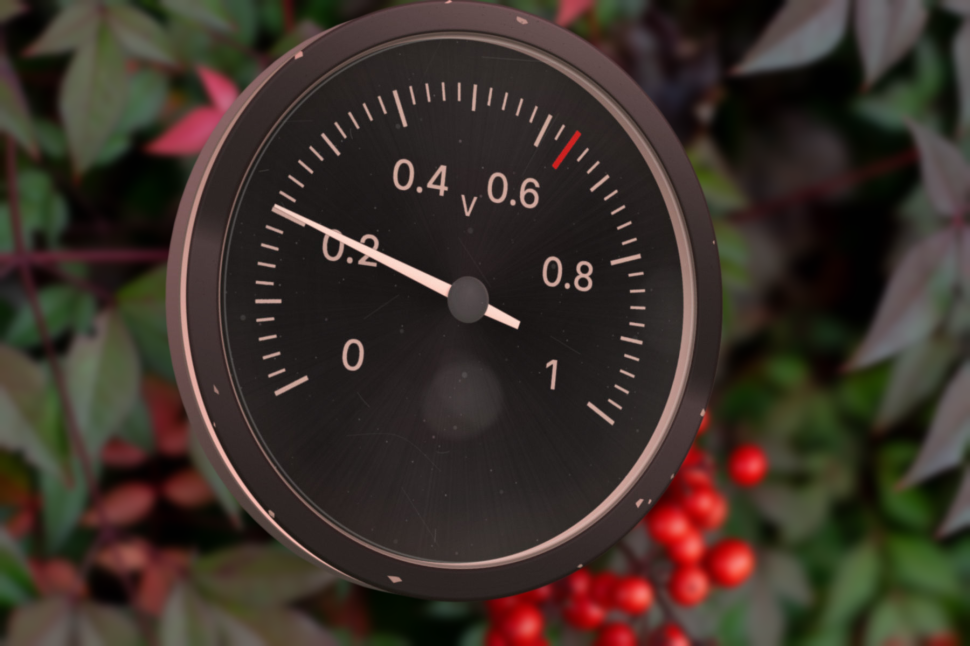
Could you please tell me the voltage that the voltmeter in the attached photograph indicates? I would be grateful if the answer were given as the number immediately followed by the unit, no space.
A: 0.2V
